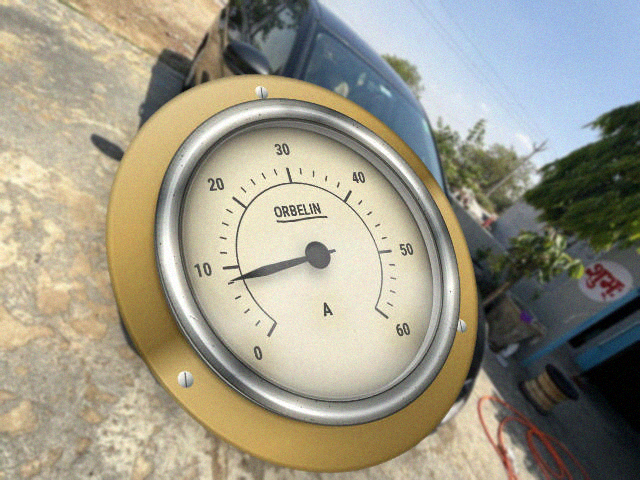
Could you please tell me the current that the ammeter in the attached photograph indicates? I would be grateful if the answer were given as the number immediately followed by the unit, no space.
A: 8A
